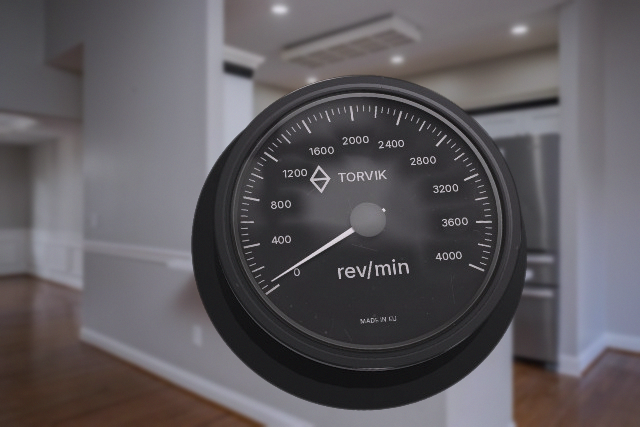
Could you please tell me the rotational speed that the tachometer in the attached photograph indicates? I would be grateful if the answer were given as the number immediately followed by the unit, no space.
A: 50rpm
